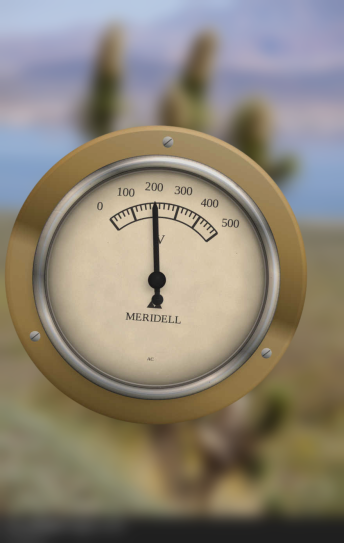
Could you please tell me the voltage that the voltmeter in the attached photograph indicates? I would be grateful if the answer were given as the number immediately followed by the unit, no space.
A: 200V
